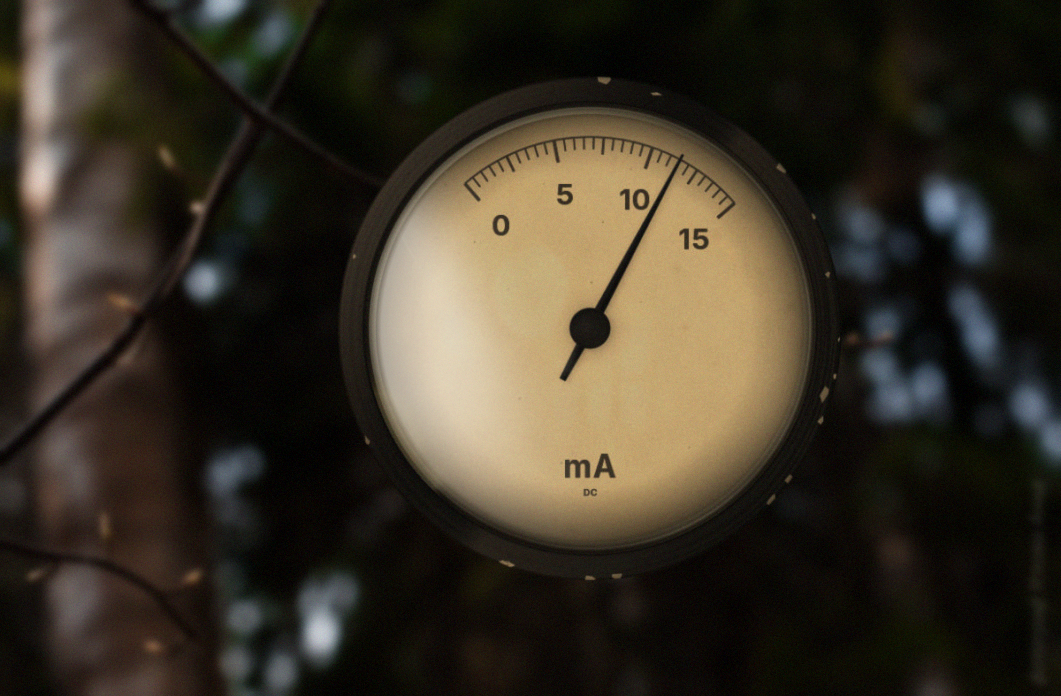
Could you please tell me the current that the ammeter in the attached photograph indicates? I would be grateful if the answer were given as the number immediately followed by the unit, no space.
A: 11.5mA
